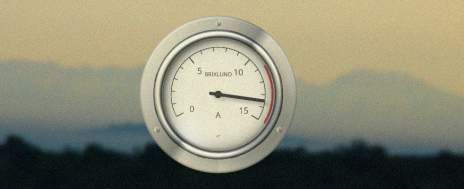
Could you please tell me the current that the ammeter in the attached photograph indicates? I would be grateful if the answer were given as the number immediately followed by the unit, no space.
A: 13.5A
